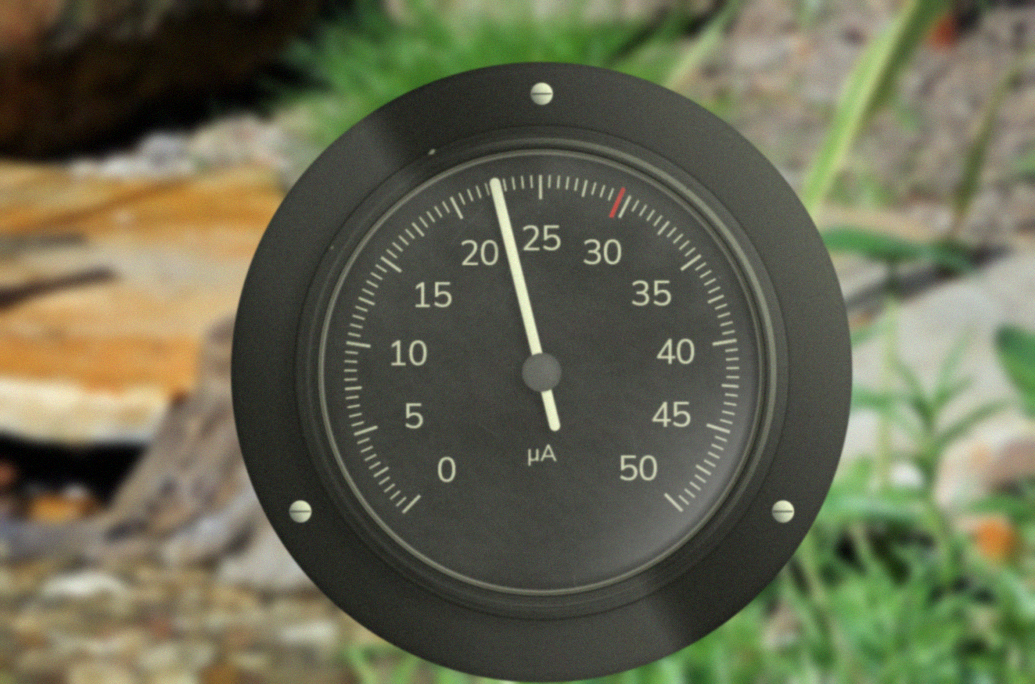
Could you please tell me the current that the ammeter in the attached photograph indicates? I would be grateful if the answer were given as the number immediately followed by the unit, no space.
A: 22.5µA
